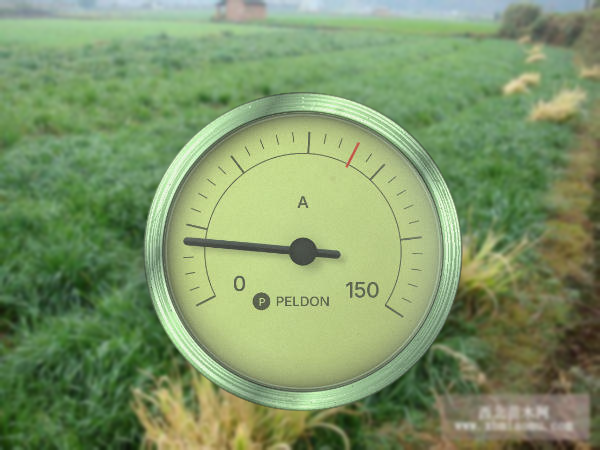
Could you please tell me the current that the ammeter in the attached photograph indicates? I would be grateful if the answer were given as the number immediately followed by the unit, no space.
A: 20A
